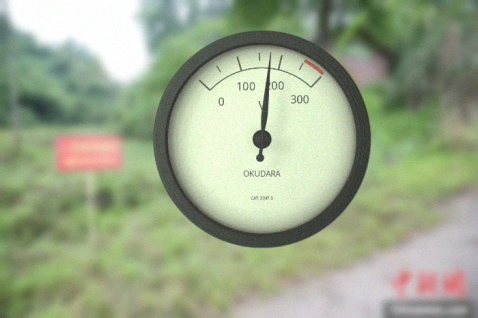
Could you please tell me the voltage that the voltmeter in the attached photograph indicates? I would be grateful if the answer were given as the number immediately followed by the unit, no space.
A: 175V
